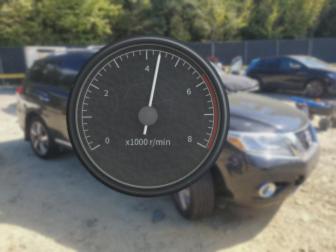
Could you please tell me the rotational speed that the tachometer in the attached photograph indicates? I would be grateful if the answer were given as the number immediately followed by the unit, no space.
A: 4400rpm
